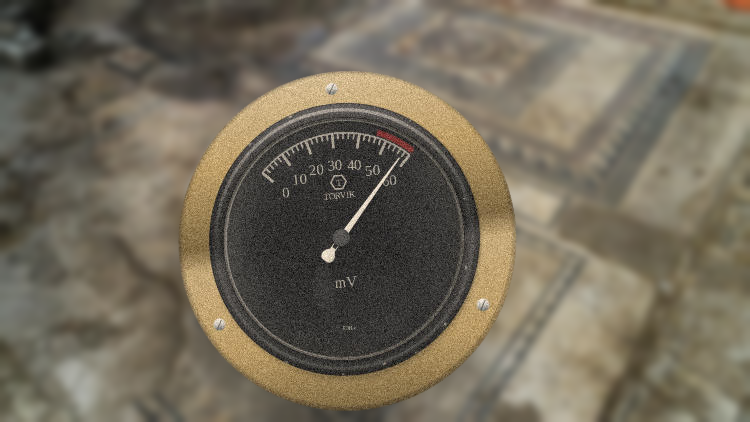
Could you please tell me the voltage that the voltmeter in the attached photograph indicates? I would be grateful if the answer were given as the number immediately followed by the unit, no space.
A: 58mV
